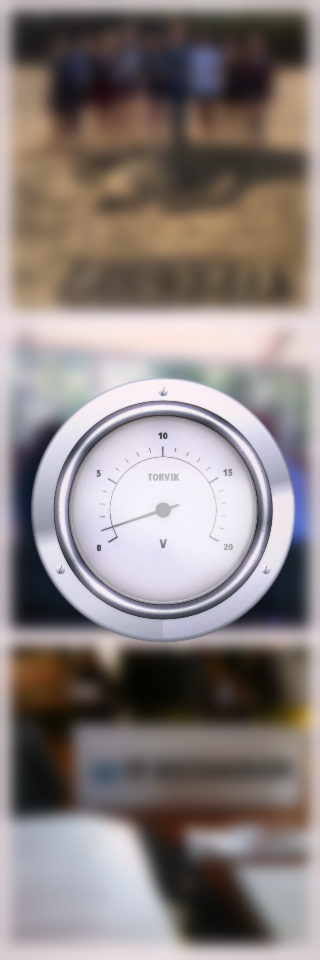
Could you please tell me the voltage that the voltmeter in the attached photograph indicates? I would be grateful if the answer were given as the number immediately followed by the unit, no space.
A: 1V
